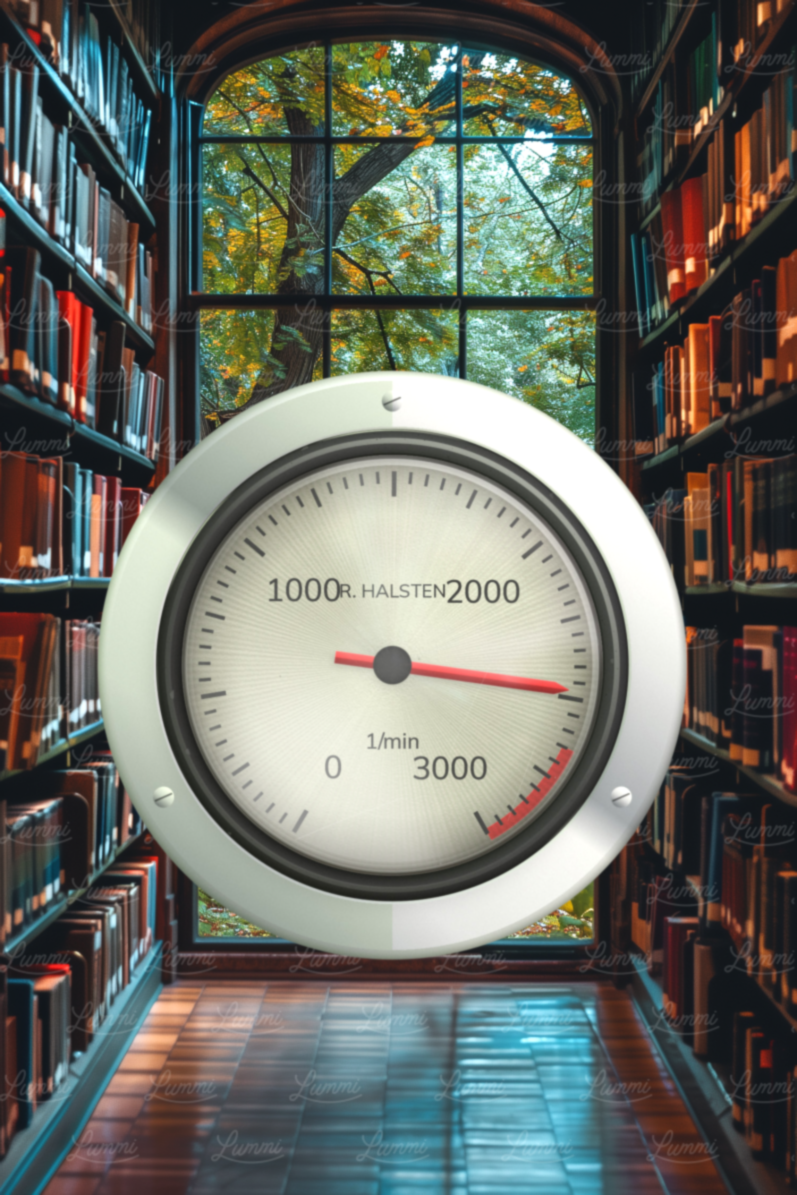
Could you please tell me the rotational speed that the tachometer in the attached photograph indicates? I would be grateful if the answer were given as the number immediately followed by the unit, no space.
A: 2475rpm
